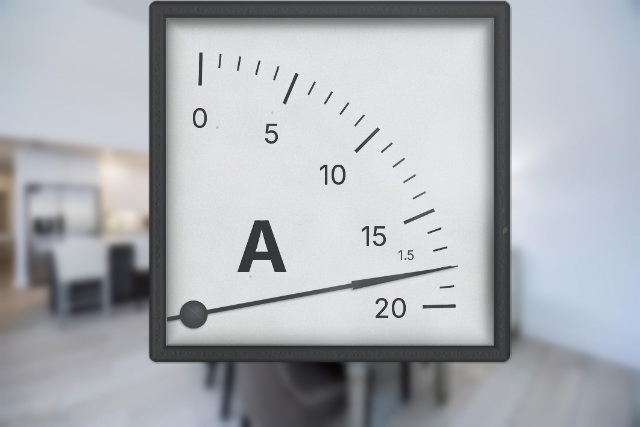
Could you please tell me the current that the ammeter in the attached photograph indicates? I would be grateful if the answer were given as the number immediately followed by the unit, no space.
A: 18A
